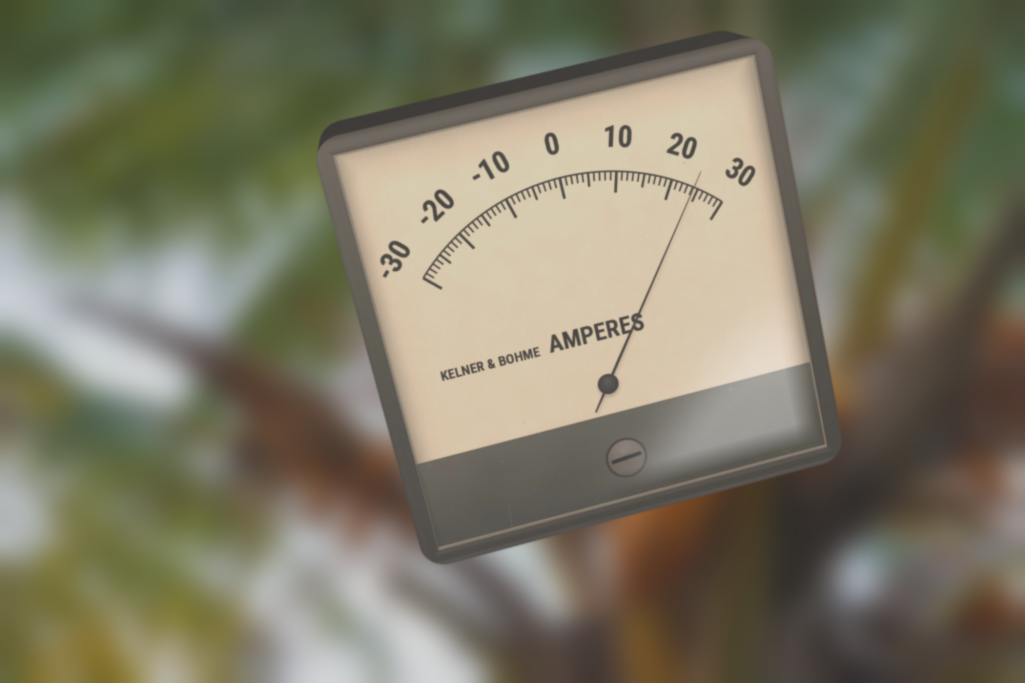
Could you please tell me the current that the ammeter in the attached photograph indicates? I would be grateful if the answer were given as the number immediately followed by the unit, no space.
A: 24A
